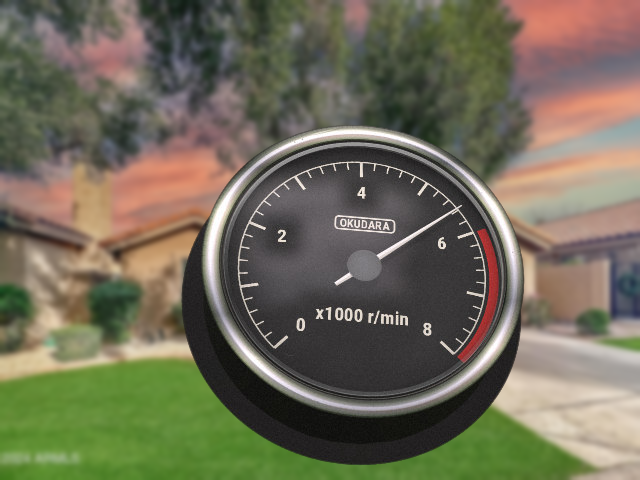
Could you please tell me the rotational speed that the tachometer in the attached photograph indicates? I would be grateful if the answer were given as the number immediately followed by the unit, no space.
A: 5600rpm
